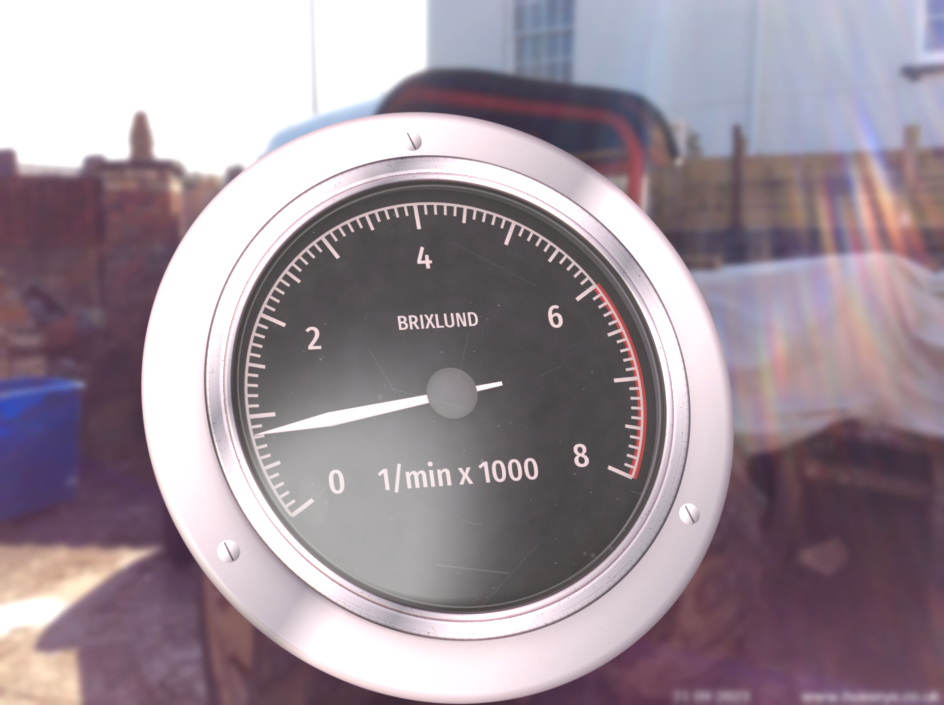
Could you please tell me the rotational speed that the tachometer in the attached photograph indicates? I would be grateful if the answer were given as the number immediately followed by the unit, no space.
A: 800rpm
